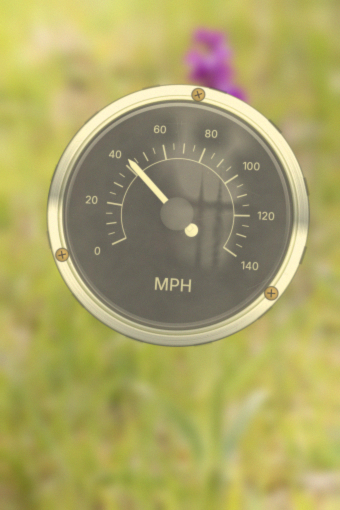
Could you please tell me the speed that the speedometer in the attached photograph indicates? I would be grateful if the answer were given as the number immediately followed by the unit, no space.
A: 42.5mph
